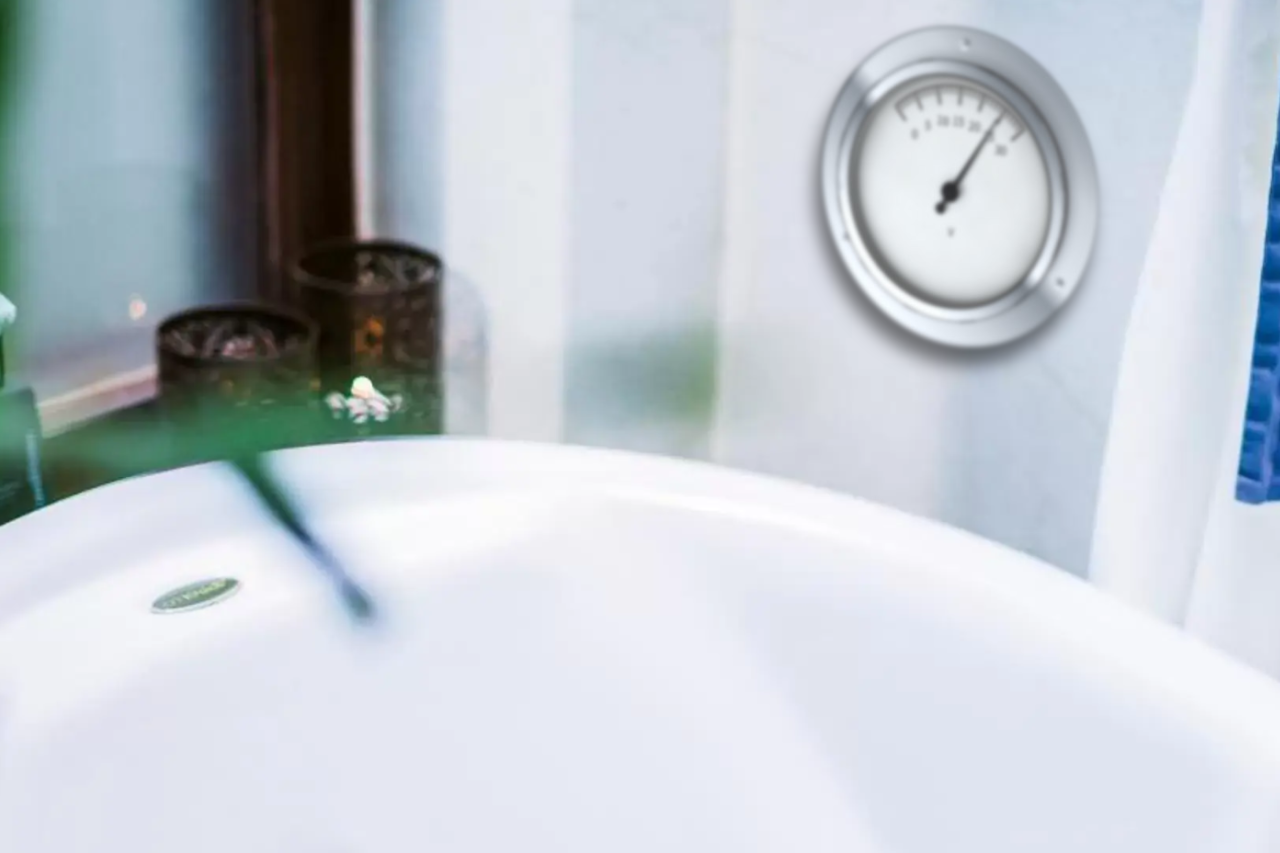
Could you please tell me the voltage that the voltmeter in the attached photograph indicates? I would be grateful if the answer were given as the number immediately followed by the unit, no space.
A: 25V
